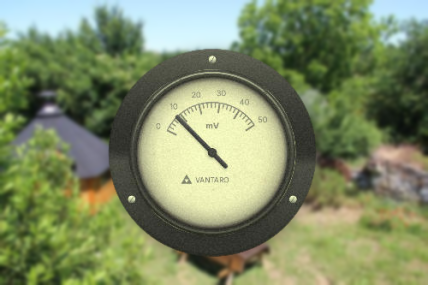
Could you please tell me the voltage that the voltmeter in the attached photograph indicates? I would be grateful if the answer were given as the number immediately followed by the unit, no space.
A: 8mV
